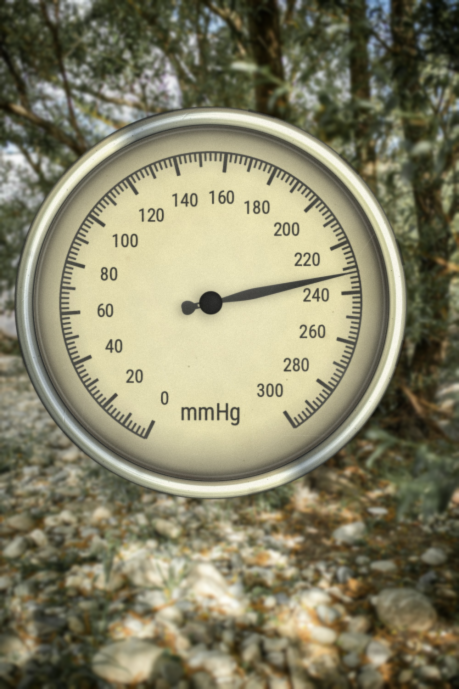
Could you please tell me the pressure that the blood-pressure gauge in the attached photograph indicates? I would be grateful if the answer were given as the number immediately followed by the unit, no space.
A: 232mmHg
